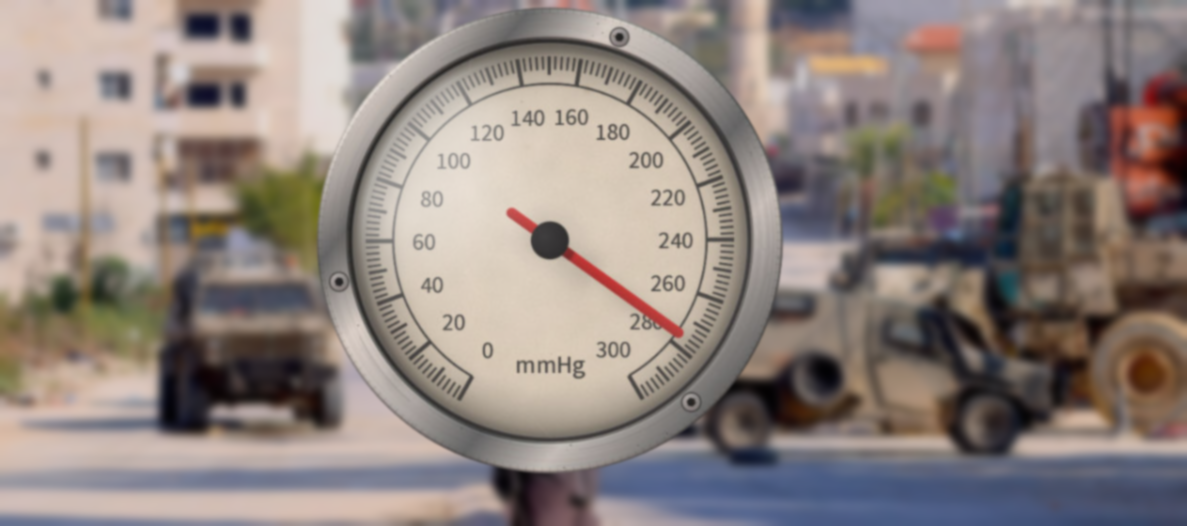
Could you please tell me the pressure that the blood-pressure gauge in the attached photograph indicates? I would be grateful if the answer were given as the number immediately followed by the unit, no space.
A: 276mmHg
